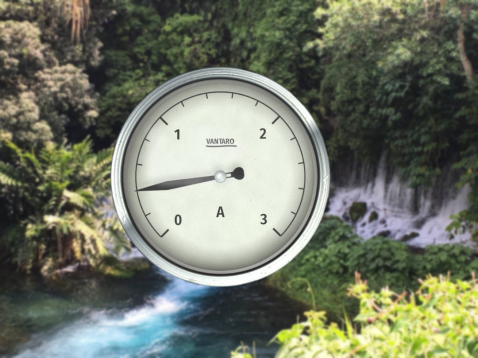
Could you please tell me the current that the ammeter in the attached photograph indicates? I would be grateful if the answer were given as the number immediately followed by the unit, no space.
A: 0.4A
